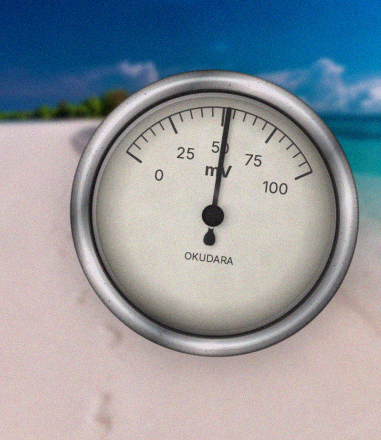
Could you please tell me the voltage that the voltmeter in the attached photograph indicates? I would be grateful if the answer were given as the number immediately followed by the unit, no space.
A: 52.5mV
